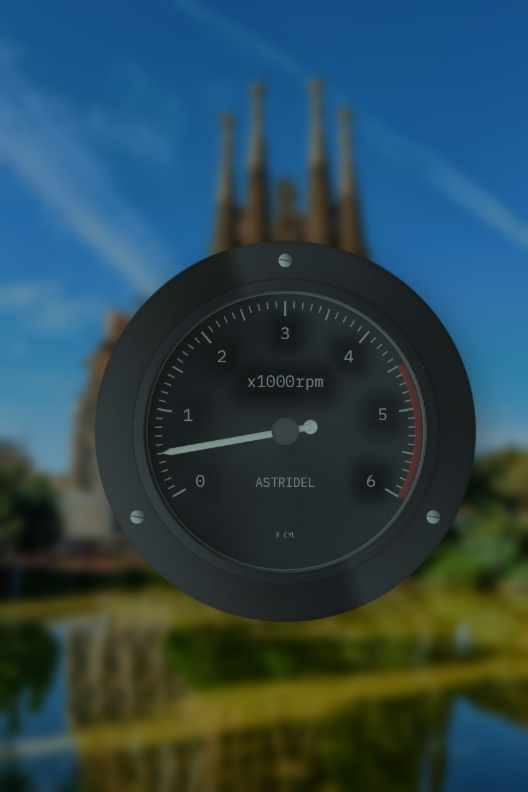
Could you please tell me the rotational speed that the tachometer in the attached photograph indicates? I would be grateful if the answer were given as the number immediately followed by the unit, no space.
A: 500rpm
